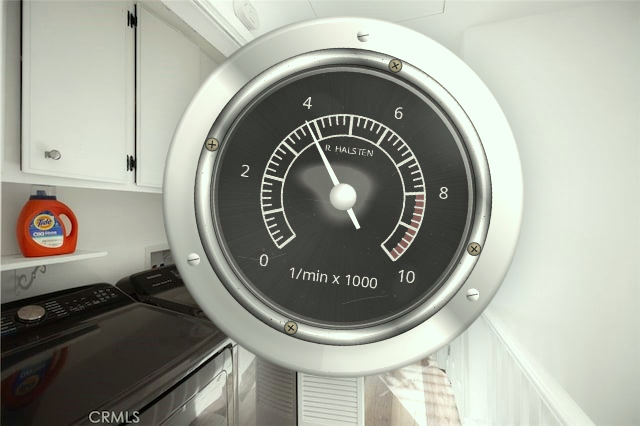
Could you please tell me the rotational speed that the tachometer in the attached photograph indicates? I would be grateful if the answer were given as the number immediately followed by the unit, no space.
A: 3800rpm
